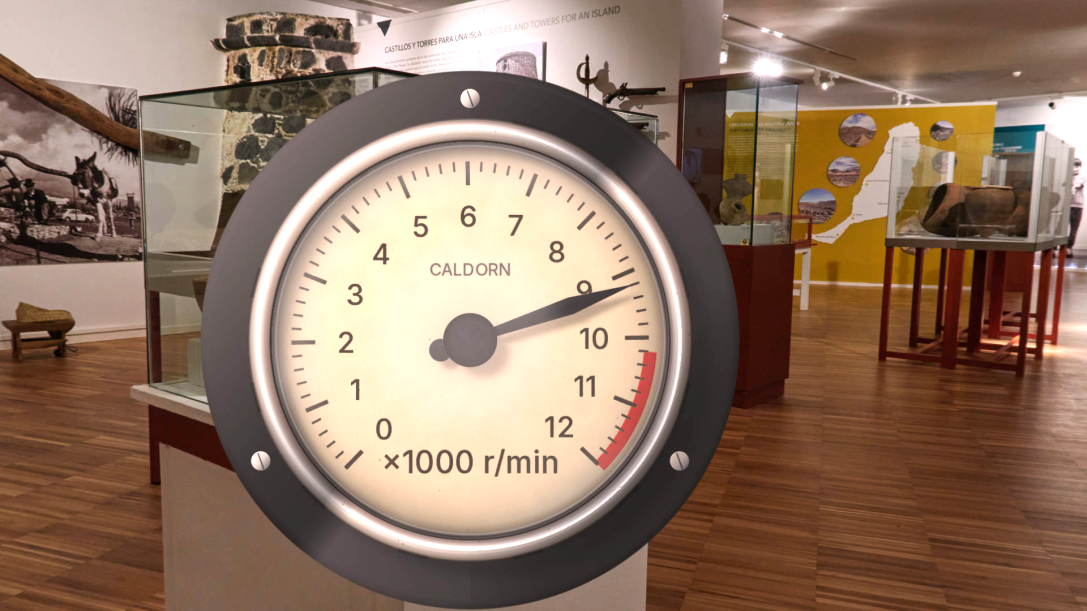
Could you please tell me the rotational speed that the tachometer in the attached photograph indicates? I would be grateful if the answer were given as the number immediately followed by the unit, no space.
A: 9200rpm
